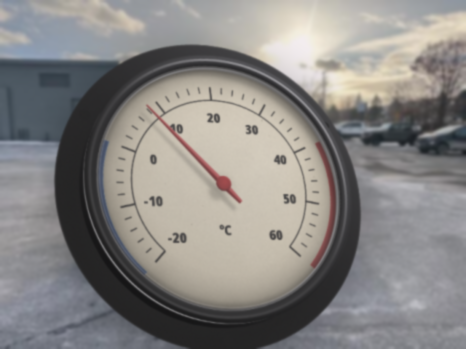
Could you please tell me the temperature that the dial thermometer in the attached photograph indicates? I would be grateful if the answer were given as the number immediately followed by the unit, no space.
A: 8°C
